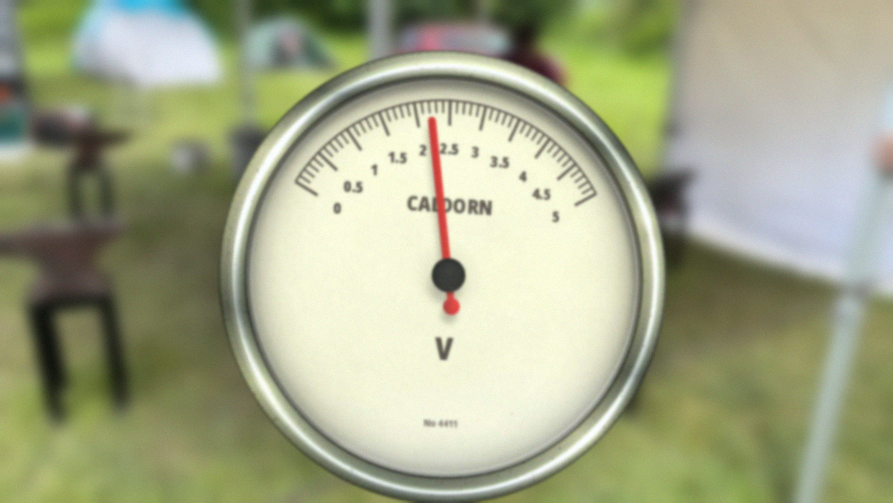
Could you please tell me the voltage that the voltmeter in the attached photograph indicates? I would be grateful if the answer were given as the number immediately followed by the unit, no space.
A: 2.2V
